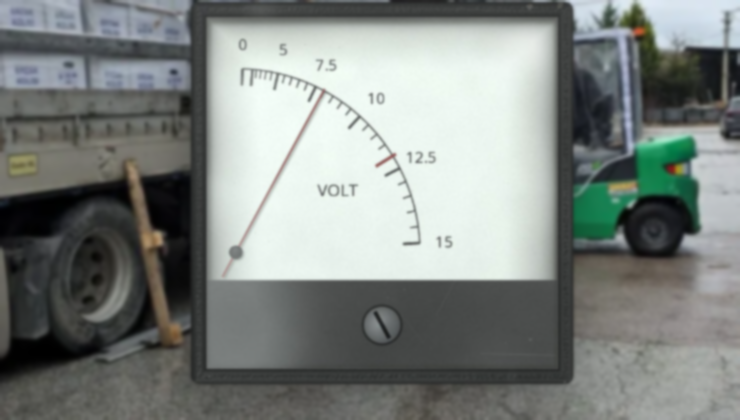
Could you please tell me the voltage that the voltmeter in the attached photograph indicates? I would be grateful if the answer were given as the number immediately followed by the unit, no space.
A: 8V
